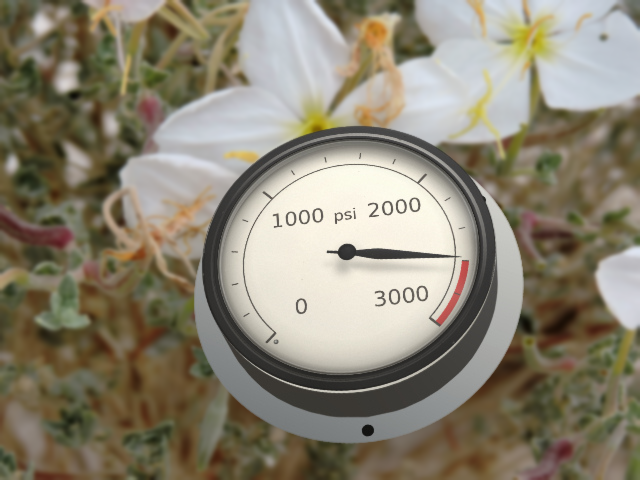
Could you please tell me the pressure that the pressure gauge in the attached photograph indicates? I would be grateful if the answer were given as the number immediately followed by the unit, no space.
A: 2600psi
